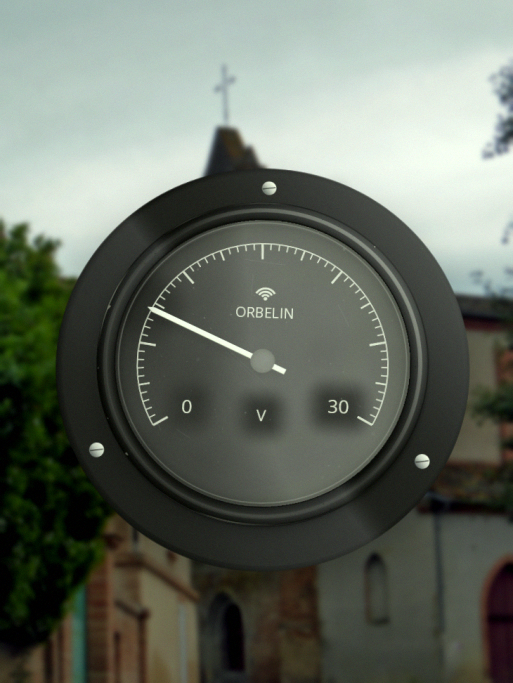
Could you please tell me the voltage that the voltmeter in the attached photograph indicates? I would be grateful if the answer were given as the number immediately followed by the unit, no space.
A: 7V
